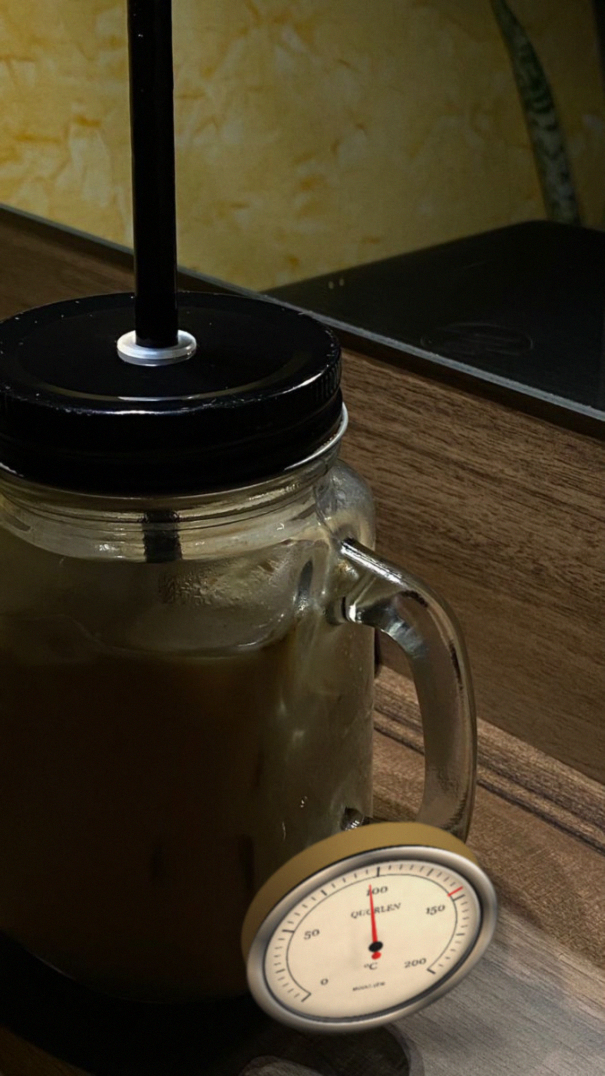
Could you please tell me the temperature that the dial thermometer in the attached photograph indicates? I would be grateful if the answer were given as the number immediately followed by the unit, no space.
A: 95°C
